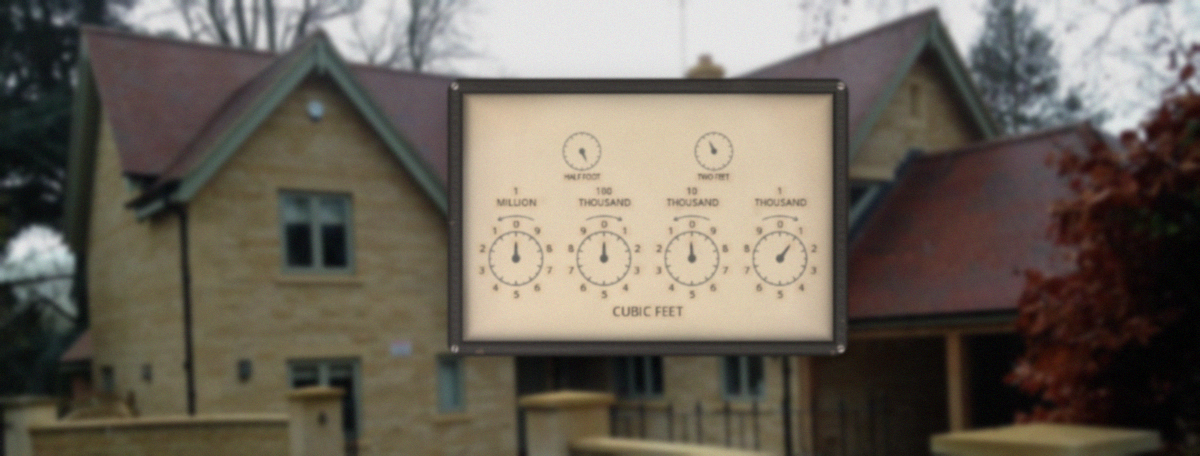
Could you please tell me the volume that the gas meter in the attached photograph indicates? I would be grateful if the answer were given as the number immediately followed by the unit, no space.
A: 100ft³
